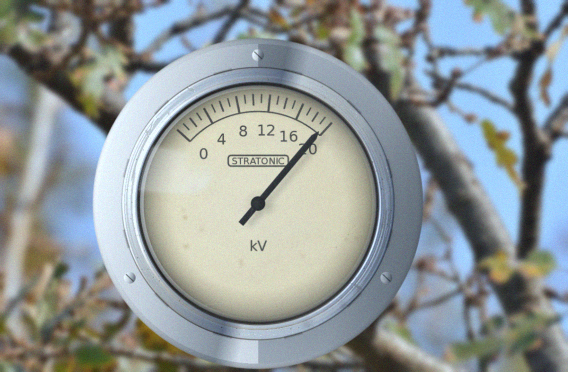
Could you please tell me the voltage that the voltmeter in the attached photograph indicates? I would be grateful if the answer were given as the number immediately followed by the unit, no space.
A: 19.5kV
